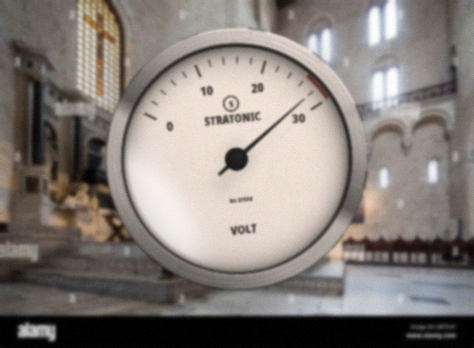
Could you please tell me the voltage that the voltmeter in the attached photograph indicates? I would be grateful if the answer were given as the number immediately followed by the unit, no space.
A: 28V
